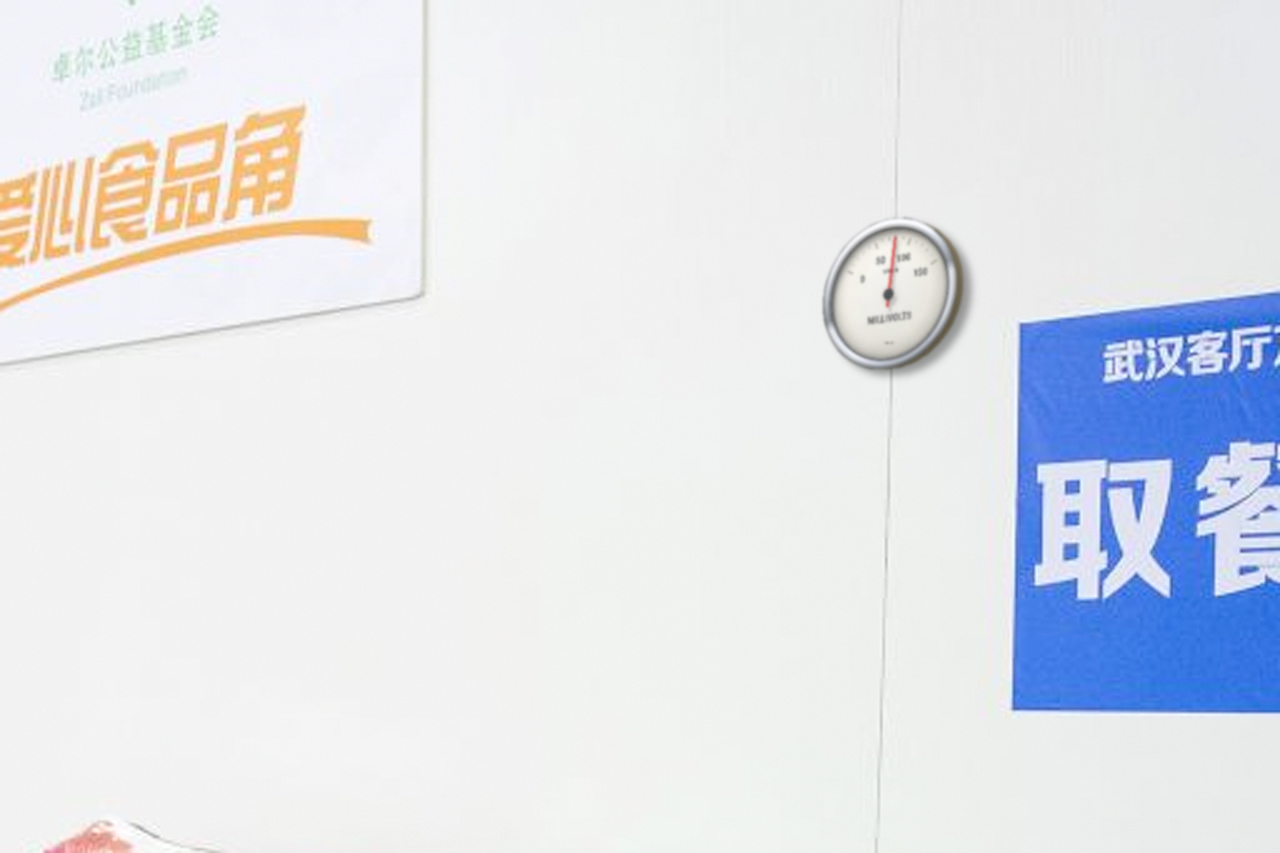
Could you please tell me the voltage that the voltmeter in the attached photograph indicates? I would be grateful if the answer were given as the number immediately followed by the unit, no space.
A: 80mV
